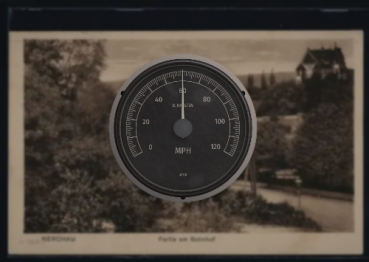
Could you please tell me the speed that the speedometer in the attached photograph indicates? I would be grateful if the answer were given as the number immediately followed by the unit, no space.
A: 60mph
